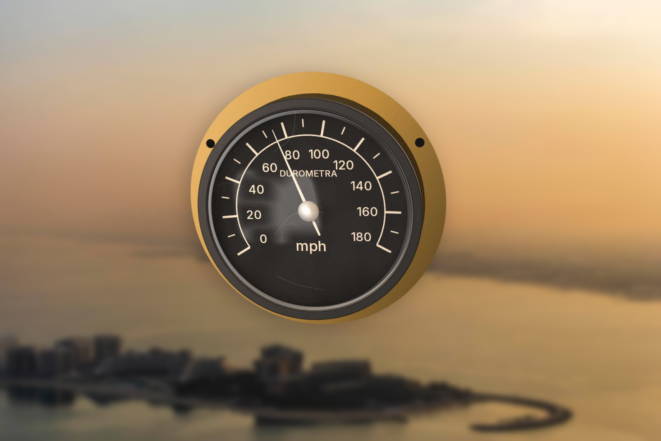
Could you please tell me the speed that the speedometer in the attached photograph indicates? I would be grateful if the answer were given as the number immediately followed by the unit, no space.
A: 75mph
